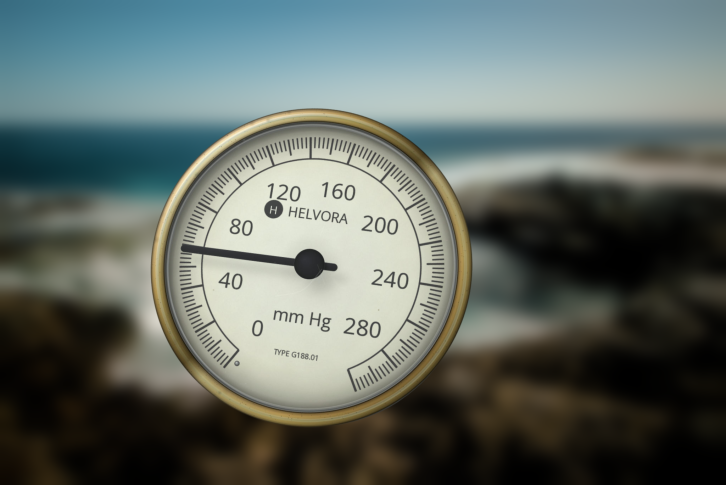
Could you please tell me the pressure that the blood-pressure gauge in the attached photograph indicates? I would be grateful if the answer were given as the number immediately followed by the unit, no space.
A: 58mmHg
